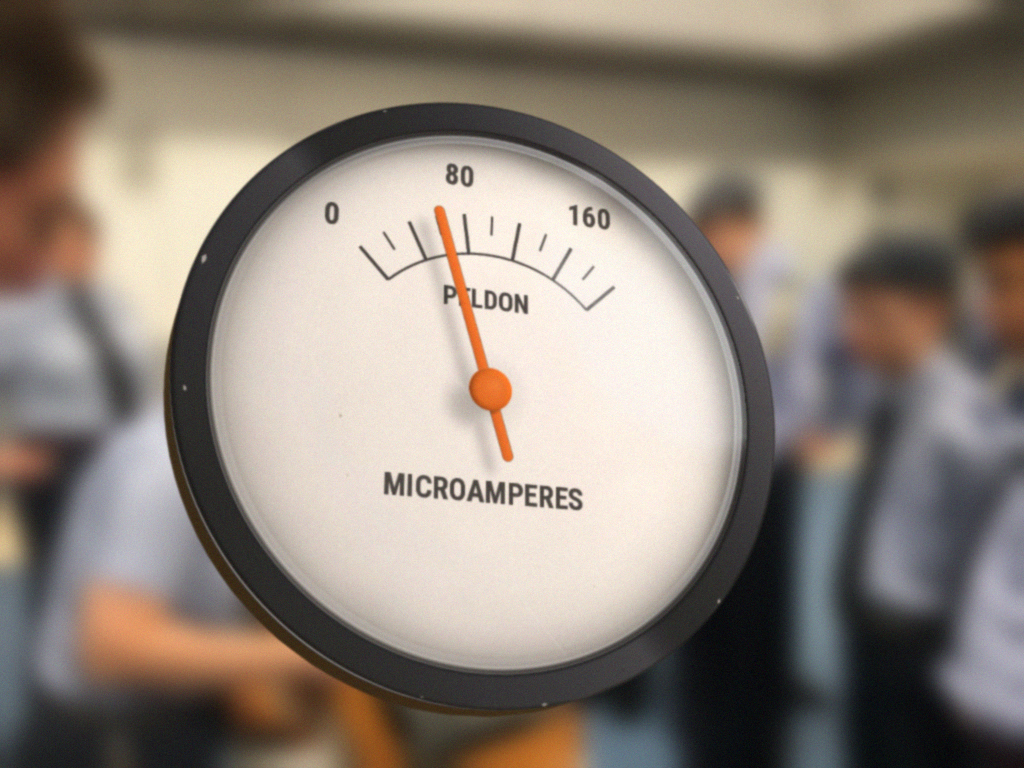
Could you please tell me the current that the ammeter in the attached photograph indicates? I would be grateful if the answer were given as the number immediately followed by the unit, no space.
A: 60µA
